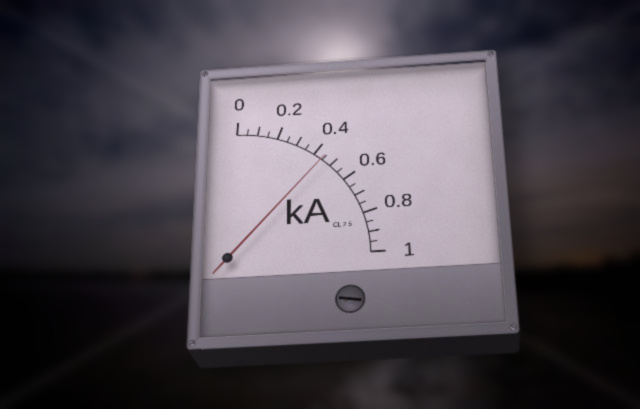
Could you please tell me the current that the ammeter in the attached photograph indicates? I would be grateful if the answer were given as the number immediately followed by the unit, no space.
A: 0.45kA
